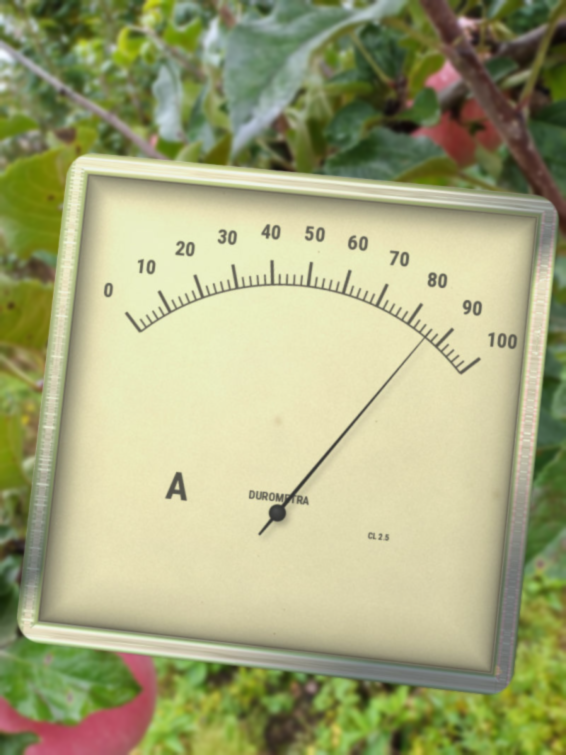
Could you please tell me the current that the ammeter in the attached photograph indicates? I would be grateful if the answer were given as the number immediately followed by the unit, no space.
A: 86A
